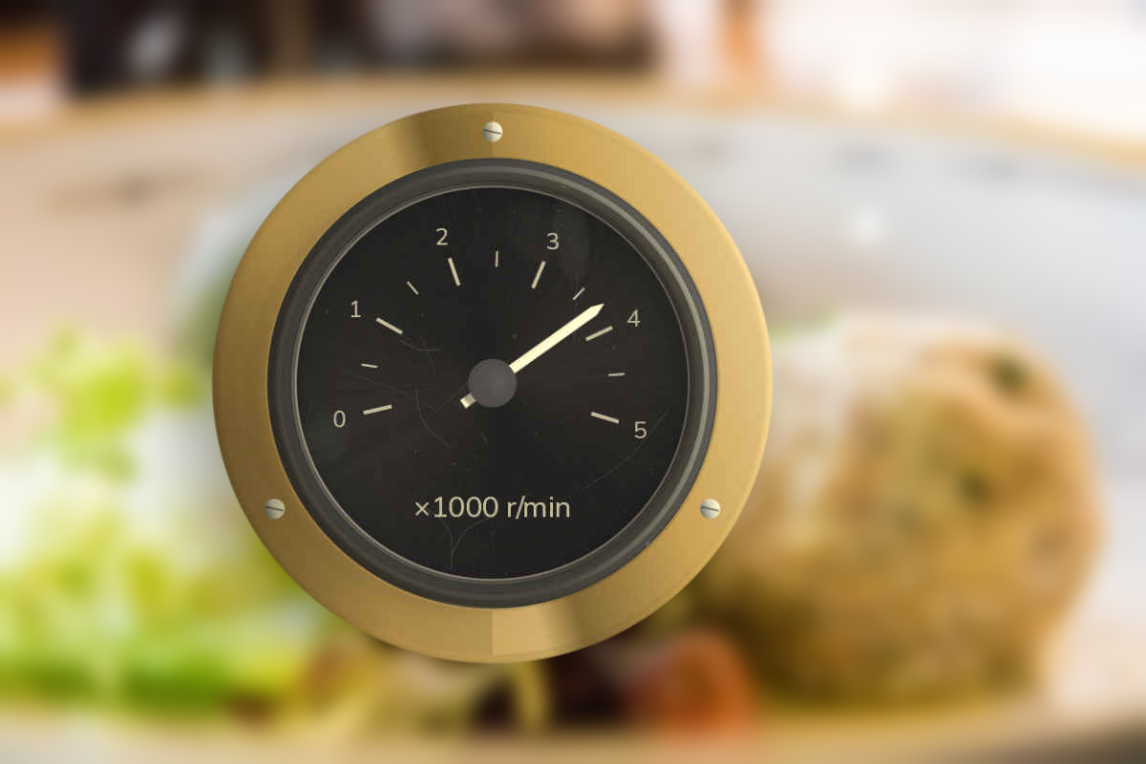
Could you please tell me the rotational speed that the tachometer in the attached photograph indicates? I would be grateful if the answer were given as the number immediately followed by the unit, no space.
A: 3750rpm
